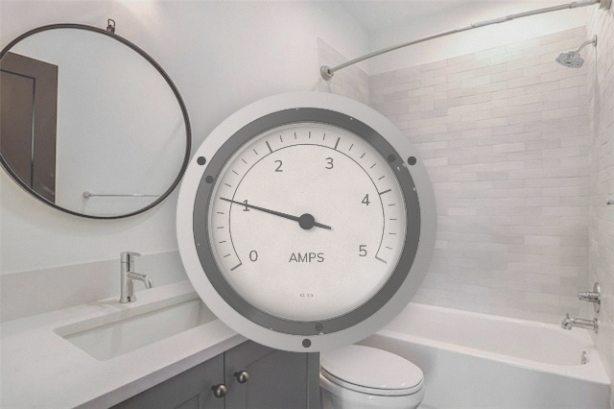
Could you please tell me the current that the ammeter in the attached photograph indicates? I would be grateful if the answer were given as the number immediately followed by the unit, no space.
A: 1A
